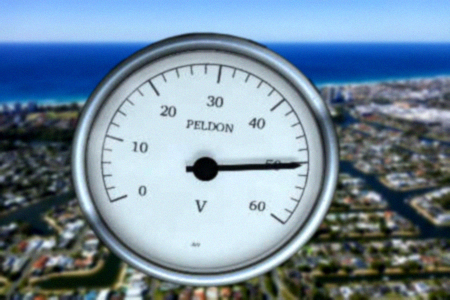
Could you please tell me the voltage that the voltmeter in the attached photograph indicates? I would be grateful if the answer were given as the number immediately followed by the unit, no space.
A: 50V
